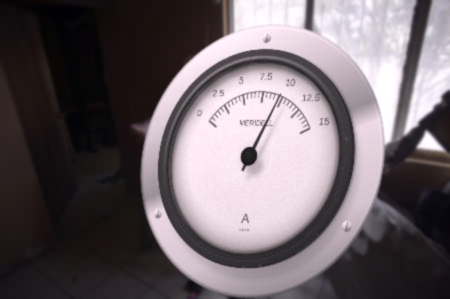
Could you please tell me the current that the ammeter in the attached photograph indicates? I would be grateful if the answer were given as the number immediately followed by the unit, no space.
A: 10A
